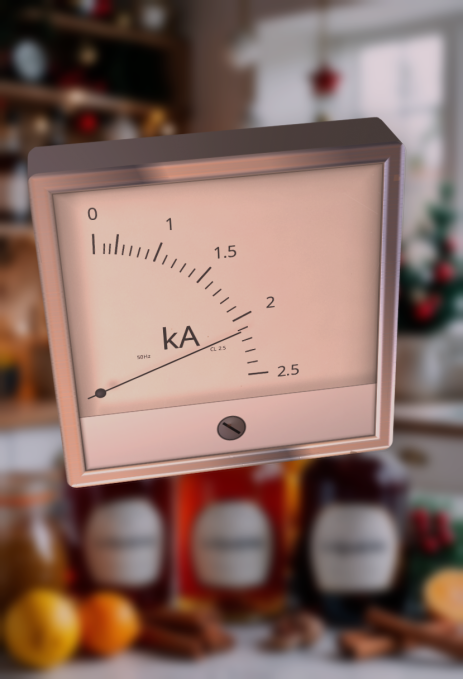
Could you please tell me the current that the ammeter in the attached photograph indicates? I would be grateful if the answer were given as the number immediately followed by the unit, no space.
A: 2.1kA
